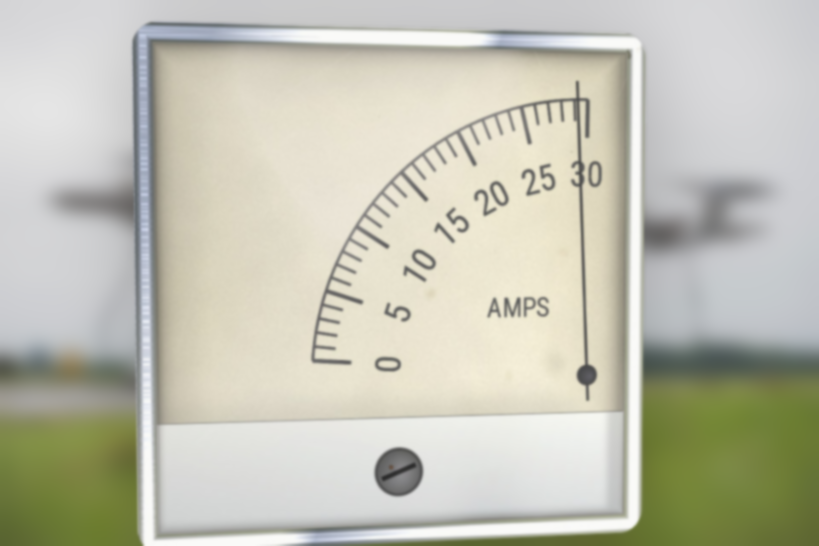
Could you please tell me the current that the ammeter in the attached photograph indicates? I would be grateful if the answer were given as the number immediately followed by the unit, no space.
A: 29A
